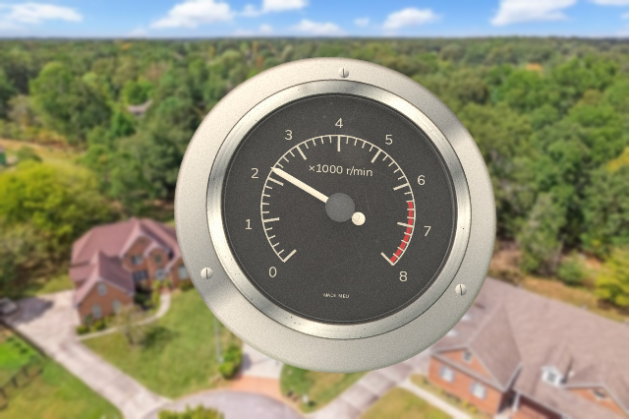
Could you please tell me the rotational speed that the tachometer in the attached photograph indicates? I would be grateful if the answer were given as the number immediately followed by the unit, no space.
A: 2200rpm
